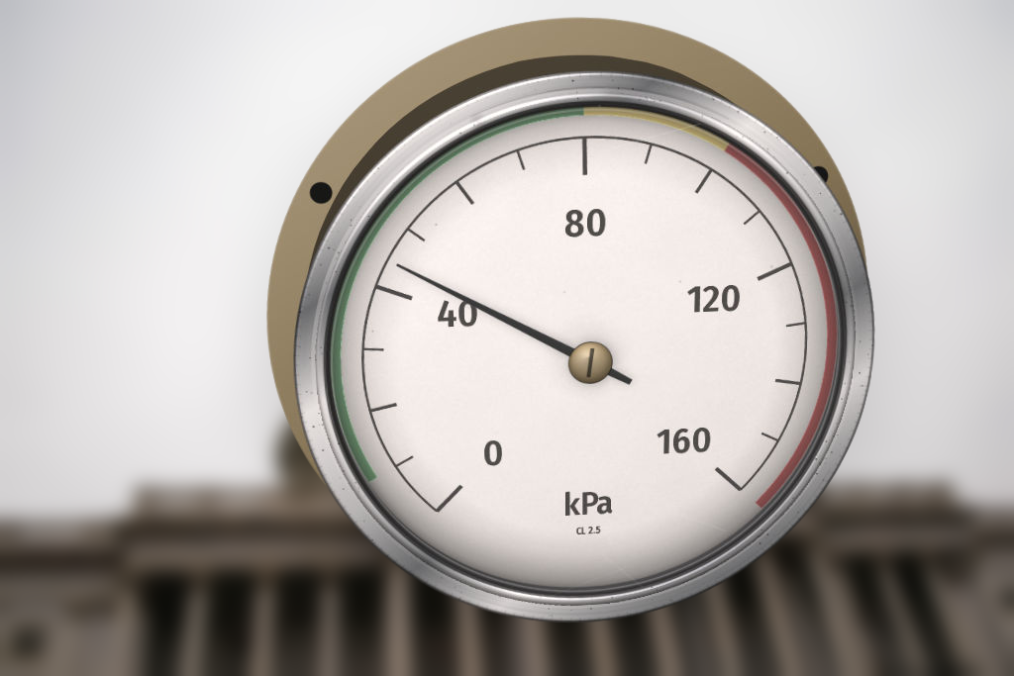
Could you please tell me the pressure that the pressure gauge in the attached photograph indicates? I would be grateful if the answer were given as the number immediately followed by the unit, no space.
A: 45kPa
